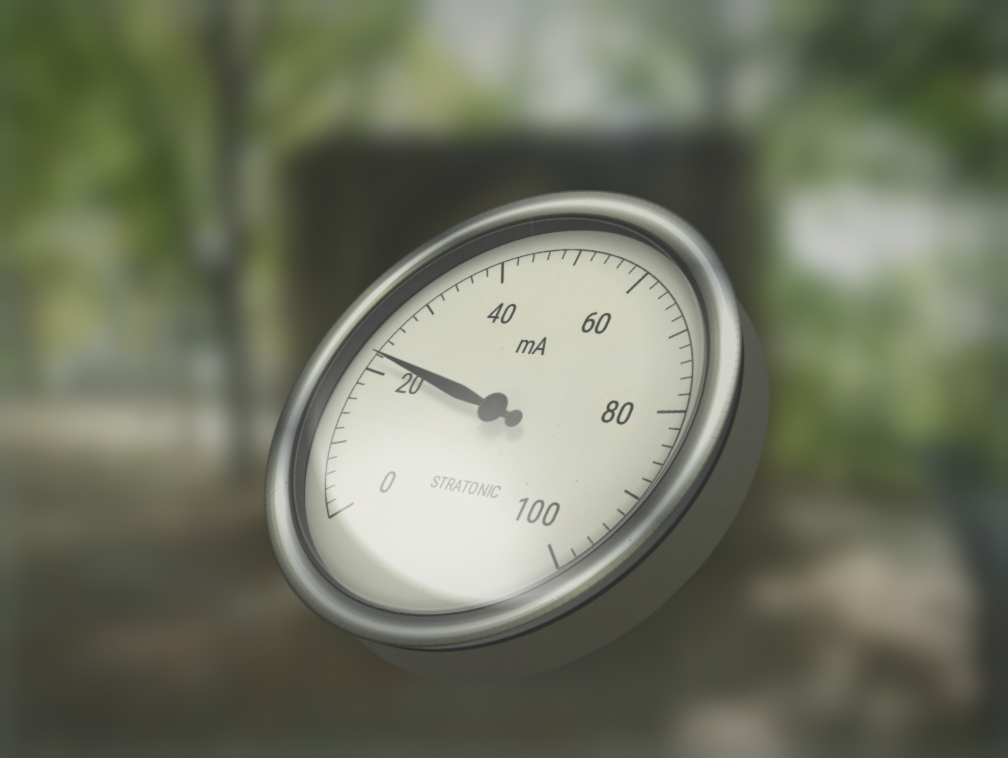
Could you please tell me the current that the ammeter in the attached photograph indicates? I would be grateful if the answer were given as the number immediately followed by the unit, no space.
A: 22mA
